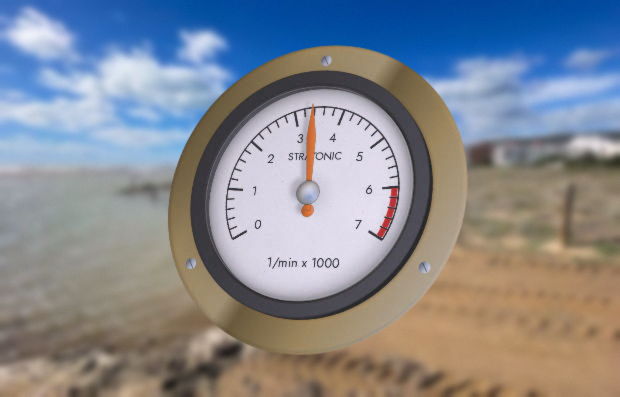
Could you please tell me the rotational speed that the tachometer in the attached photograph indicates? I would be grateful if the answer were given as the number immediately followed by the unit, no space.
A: 3400rpm
